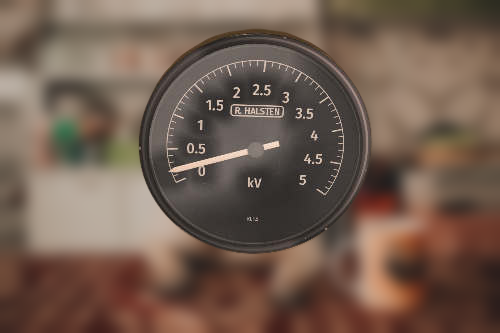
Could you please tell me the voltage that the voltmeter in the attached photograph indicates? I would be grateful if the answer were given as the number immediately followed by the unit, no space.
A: 0.2kV
